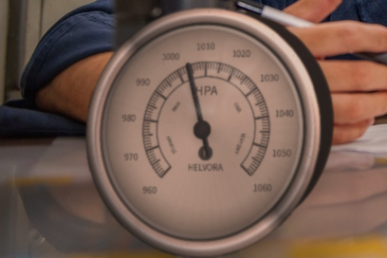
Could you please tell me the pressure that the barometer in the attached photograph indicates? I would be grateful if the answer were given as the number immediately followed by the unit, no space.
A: 1005hPa
